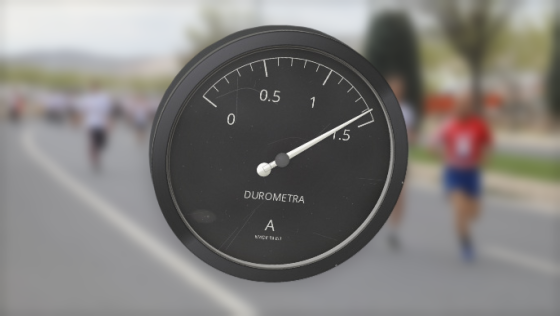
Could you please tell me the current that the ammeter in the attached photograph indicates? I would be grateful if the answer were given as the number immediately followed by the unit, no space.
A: 1.4A
